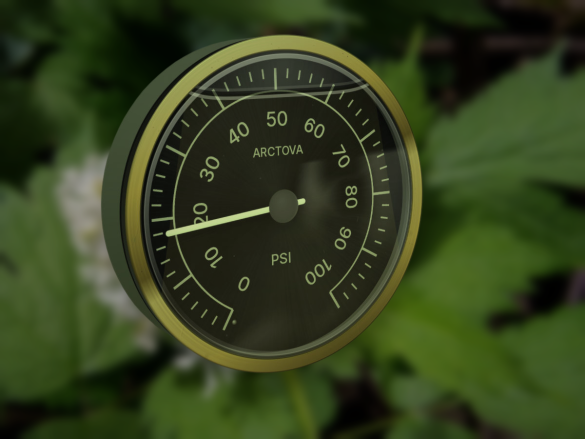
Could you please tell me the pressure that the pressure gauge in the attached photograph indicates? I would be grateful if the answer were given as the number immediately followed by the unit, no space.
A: 18psi
